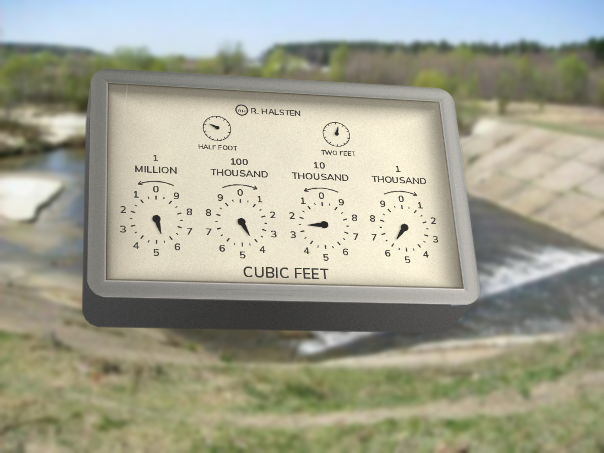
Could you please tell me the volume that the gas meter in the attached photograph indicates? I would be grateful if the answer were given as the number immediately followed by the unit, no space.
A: 542600ft³
